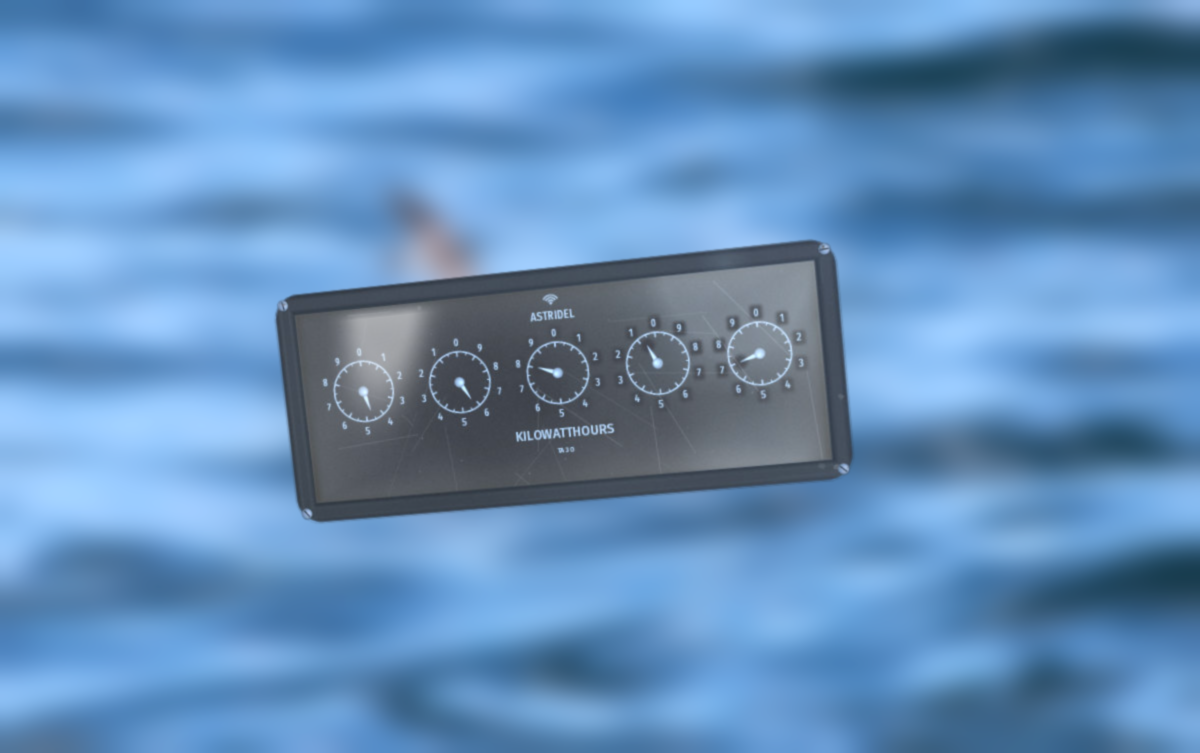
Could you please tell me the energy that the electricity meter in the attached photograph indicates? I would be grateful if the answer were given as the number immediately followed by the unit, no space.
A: 45807kWh
